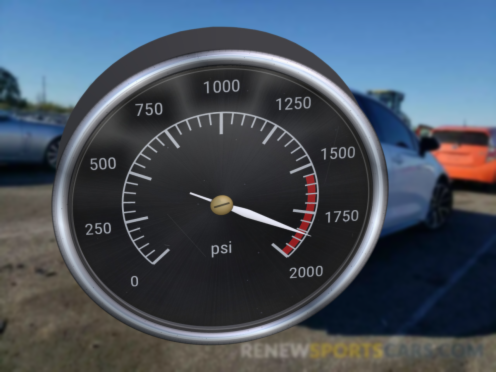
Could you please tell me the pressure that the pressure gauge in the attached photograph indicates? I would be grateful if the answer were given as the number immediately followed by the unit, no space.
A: 1850psi
